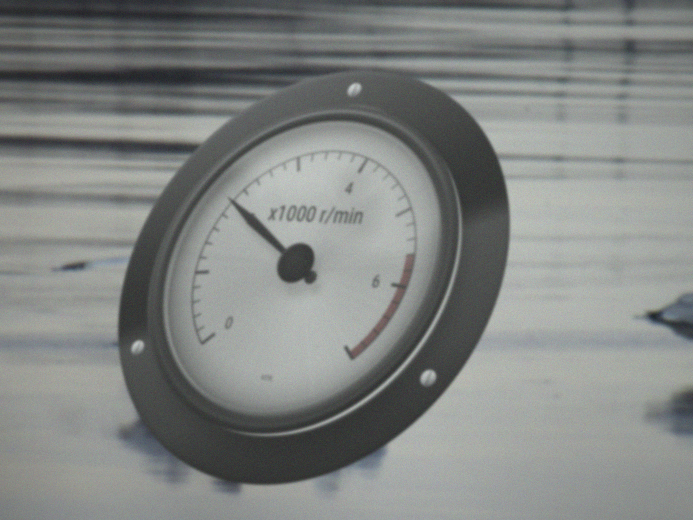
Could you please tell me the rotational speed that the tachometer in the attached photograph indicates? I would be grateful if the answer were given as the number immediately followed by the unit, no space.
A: 2000rpm
